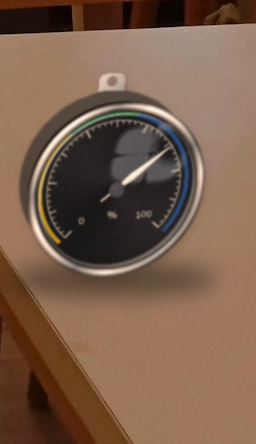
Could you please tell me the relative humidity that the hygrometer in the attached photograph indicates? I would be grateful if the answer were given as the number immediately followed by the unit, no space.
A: 70%
